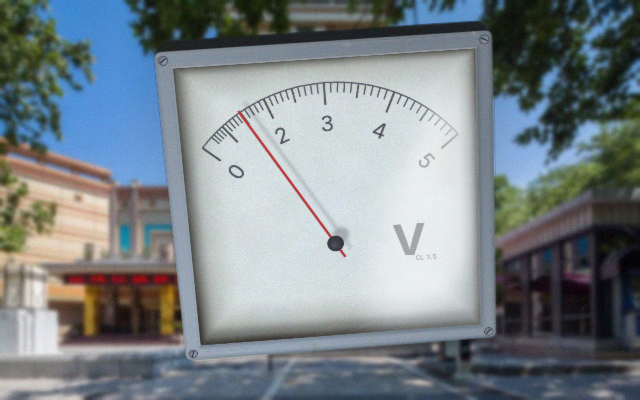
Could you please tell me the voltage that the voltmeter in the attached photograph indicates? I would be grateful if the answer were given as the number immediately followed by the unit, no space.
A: 1.5V
